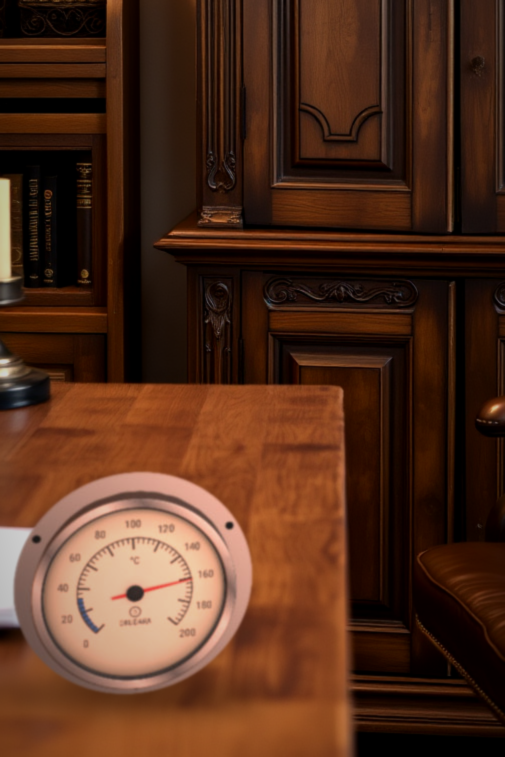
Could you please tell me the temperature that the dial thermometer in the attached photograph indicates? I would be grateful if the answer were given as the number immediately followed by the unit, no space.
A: 160°C
